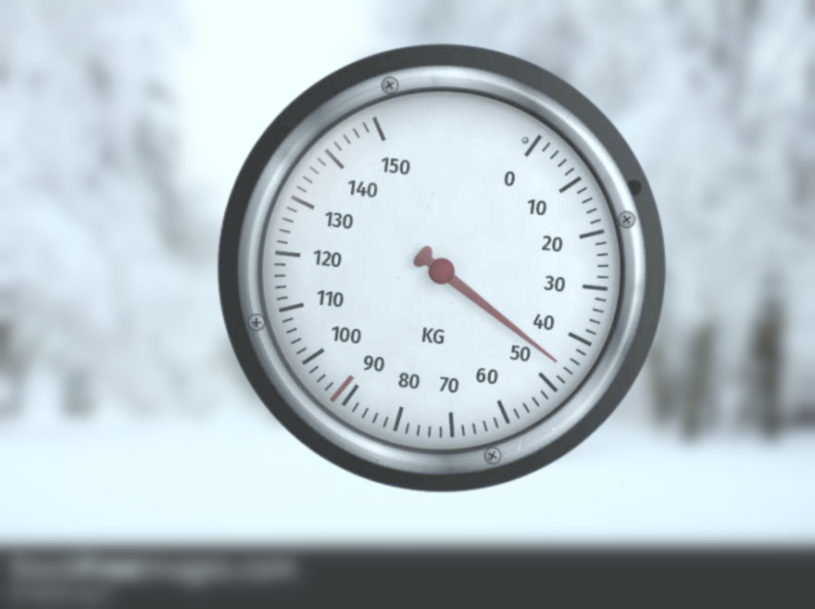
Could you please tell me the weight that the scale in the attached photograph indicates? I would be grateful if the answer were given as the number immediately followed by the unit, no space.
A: 46kg
